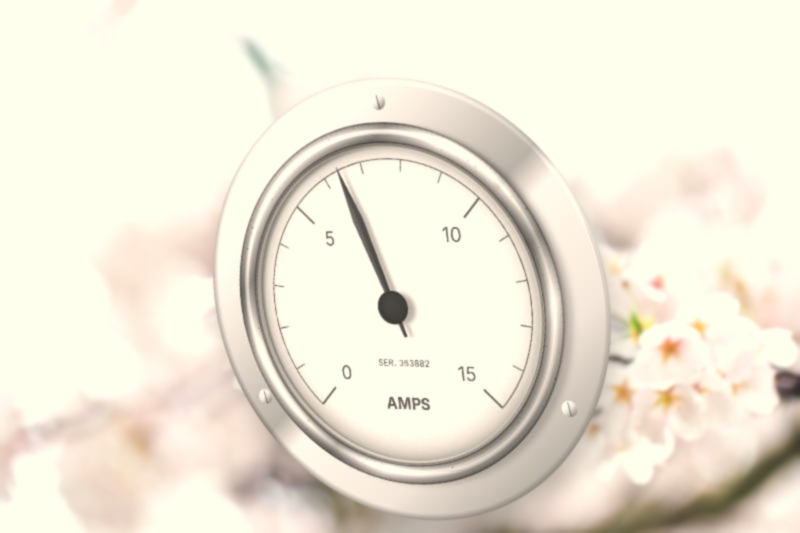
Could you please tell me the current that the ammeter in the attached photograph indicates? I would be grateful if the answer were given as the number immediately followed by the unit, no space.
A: 6.5A
